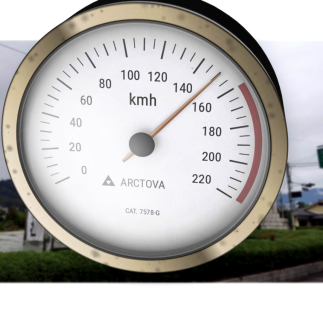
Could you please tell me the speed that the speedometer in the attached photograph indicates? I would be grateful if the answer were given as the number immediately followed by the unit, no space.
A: 150km/h
